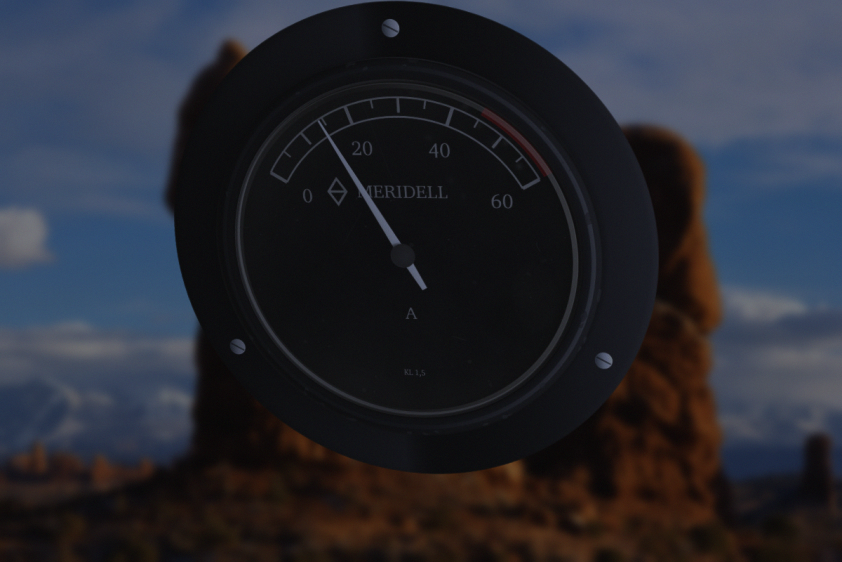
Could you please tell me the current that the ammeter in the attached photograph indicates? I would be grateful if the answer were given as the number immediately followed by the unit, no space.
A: 15A
